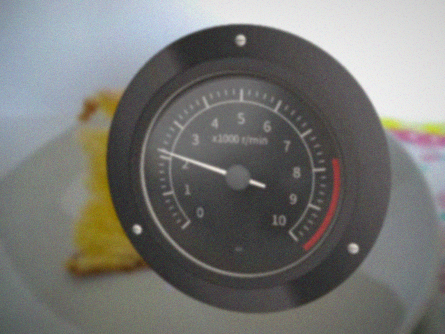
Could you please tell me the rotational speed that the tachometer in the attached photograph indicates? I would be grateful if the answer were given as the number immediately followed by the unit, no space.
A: 2200rpm
